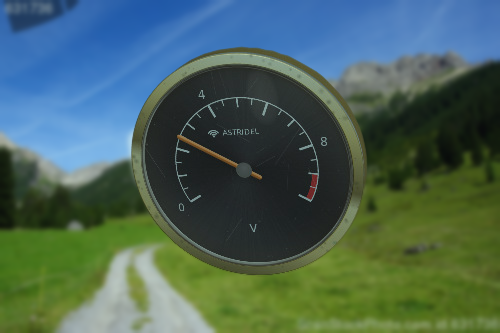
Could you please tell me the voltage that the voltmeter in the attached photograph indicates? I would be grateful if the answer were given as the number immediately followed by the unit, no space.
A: 2.5V
